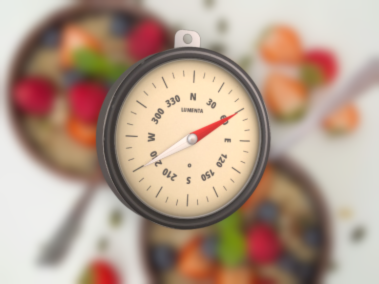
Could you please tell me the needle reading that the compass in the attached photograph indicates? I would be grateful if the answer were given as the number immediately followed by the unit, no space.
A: 60°
